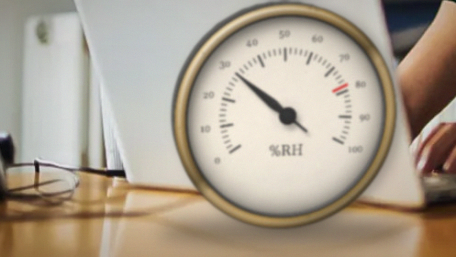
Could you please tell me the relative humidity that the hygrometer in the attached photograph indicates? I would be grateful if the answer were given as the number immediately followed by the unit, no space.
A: 30%
